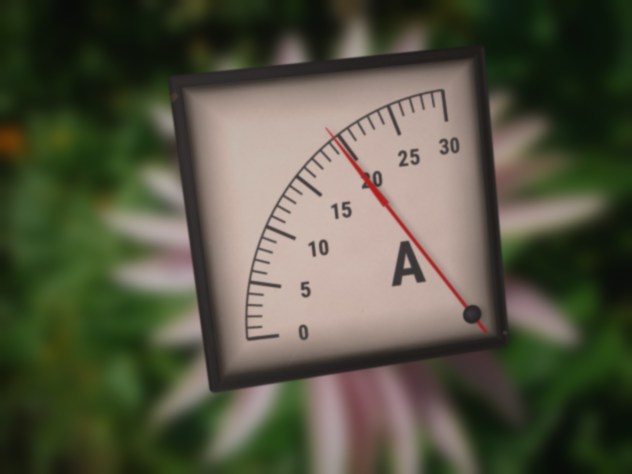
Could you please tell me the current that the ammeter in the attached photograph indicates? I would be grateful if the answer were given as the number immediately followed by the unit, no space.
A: 19.5A
